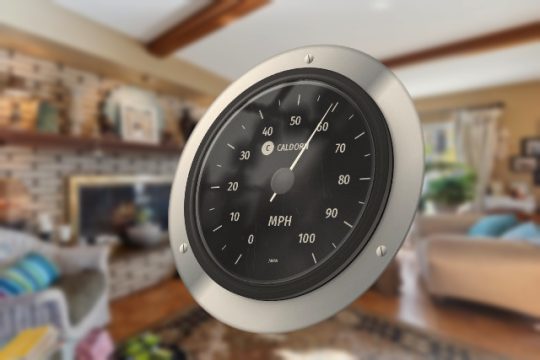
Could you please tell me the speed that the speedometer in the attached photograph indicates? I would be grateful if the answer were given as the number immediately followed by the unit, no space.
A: 60mph
